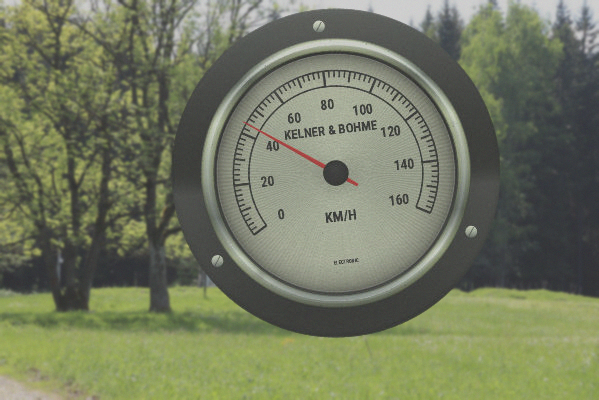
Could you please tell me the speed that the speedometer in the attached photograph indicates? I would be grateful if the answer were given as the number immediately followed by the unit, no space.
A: 44km/h
